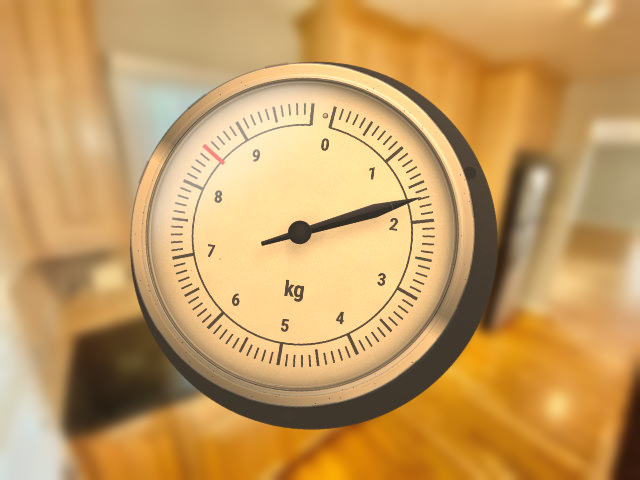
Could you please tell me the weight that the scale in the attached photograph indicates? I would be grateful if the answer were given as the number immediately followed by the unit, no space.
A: 1.7kg
